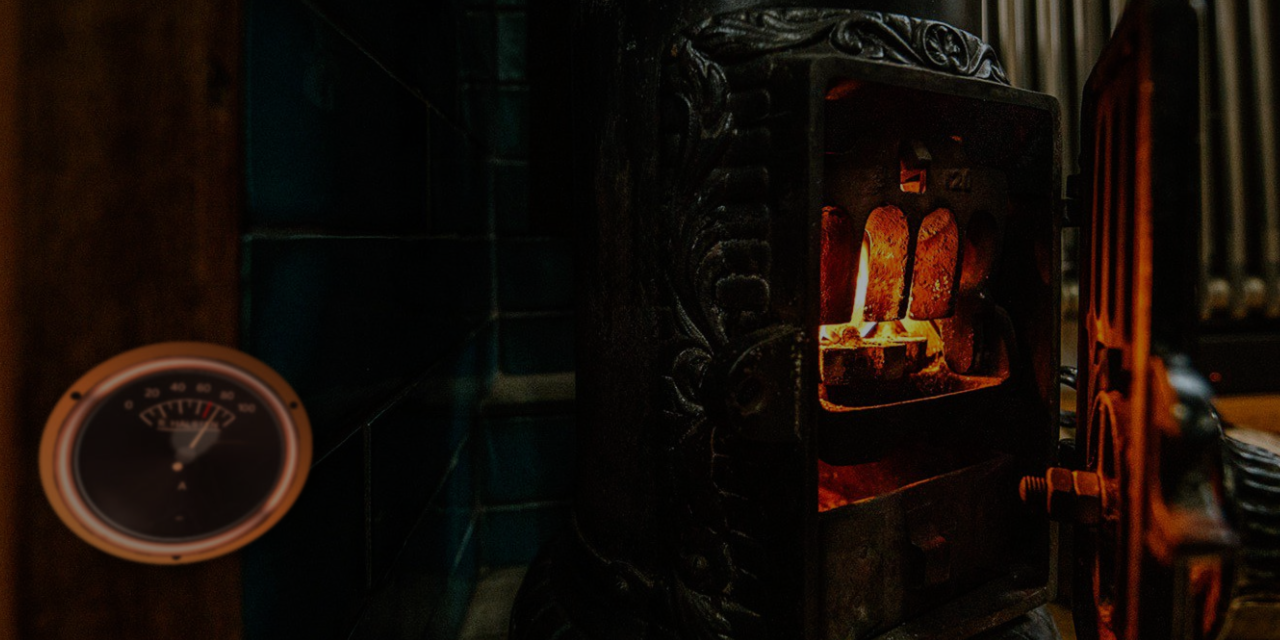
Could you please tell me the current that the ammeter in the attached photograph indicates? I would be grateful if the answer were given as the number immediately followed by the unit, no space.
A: 80A
